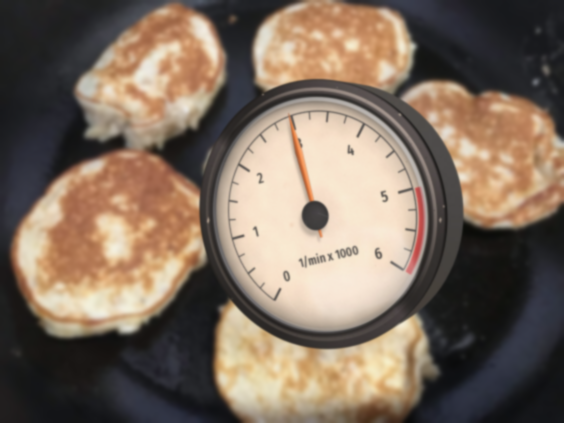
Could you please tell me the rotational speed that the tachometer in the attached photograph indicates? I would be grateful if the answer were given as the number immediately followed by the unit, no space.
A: 3000rpm
